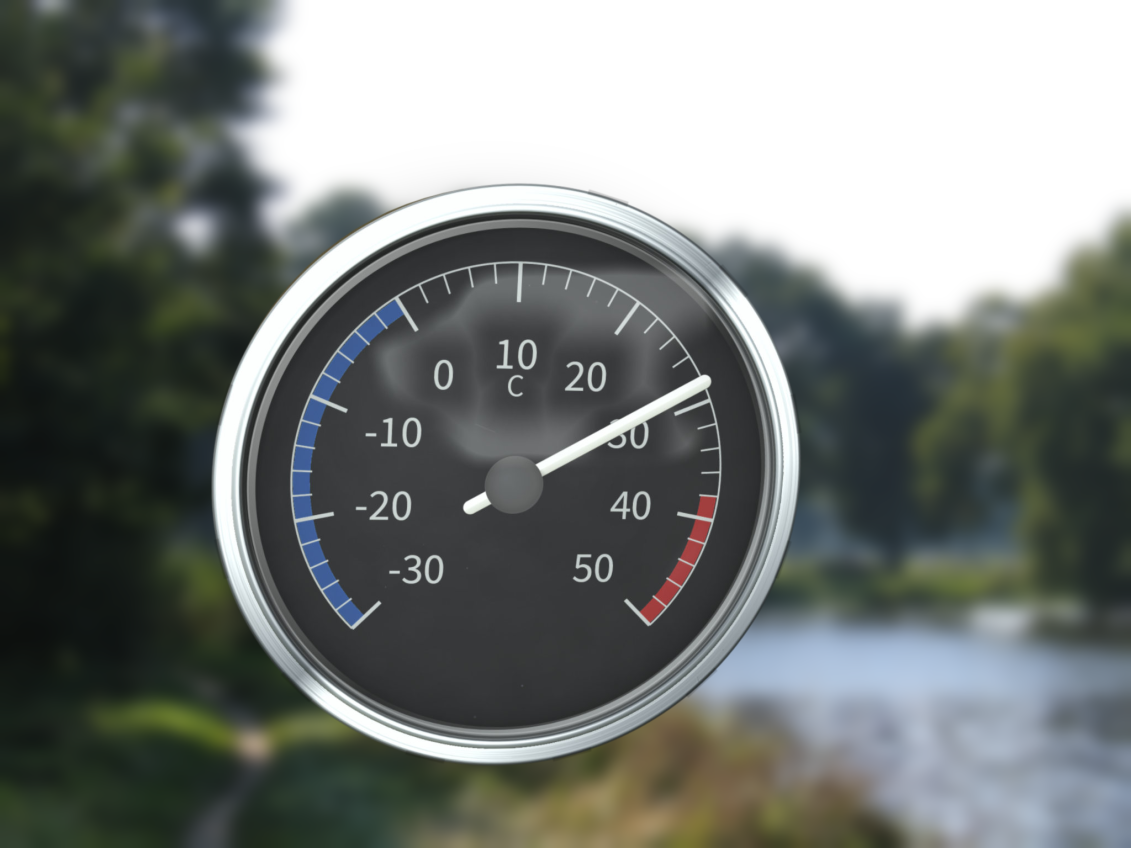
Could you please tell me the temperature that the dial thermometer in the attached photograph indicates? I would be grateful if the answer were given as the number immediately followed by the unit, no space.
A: 28°C
